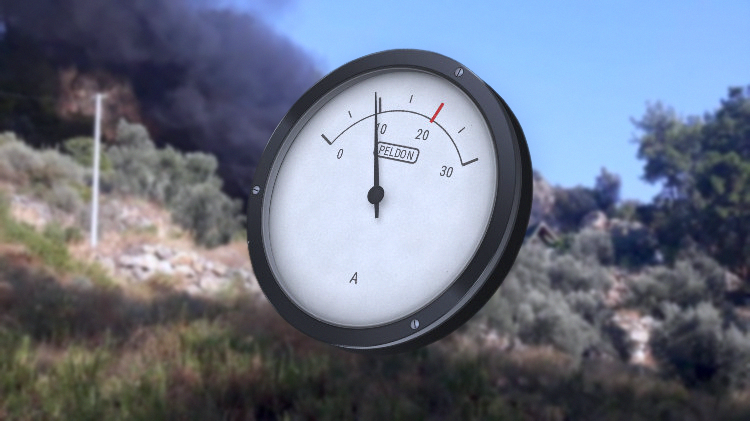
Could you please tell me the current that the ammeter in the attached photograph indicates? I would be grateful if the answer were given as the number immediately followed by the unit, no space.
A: 10A
